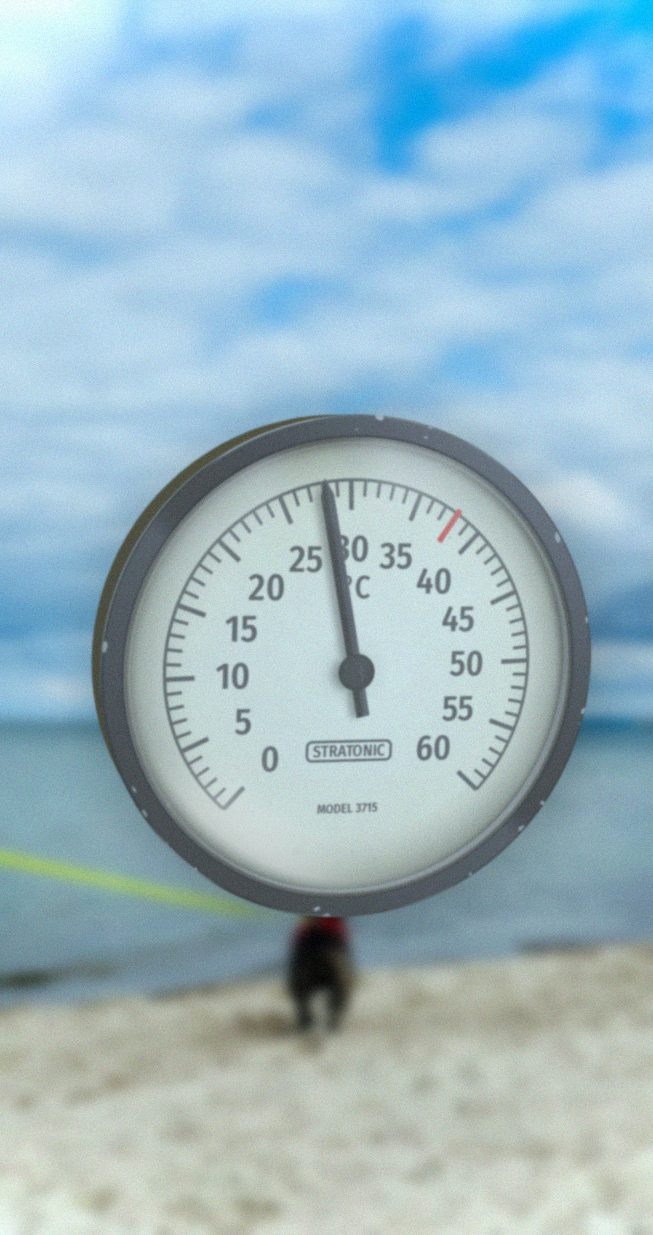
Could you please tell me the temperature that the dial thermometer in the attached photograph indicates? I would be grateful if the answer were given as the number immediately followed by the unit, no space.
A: 28°C
